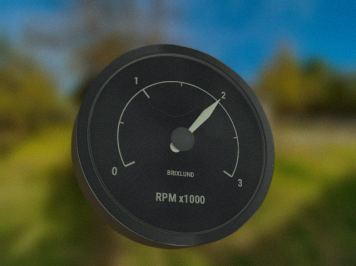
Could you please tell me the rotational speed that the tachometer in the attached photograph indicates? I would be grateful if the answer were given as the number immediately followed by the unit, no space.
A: 2000rpm
